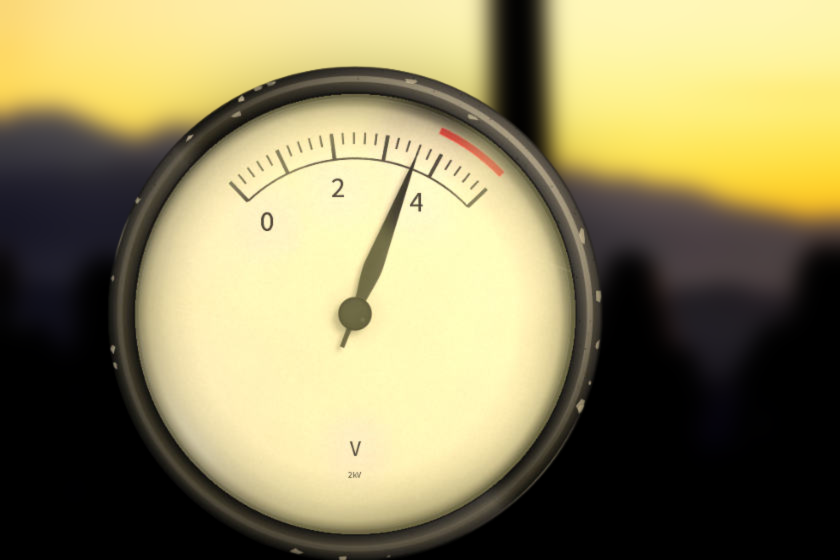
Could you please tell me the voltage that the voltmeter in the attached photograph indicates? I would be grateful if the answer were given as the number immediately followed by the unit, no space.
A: 3.6V
